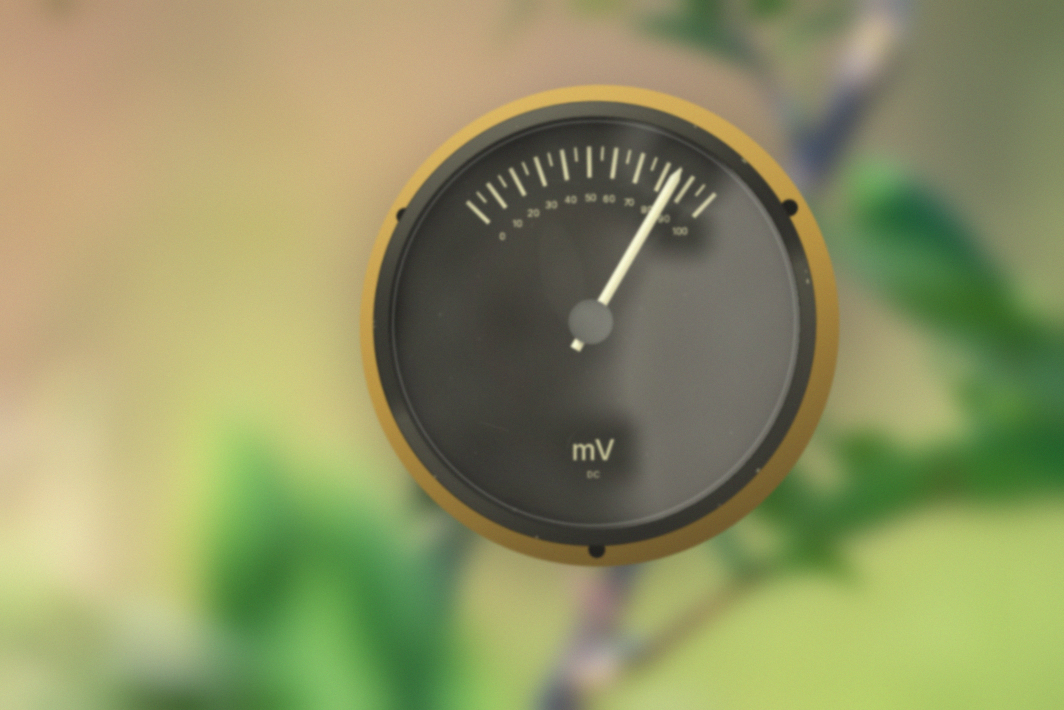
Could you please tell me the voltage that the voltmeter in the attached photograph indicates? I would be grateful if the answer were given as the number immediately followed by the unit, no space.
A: 85mV
